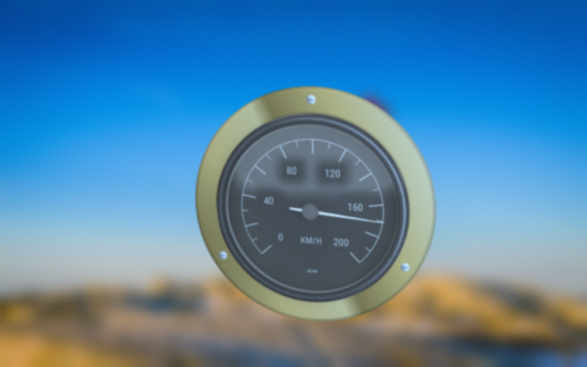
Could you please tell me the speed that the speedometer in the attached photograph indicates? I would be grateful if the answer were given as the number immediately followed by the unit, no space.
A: 170km/h
